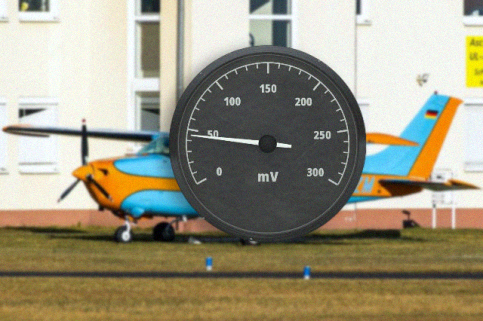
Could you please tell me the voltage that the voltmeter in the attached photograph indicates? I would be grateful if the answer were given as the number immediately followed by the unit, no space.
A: 45mV
